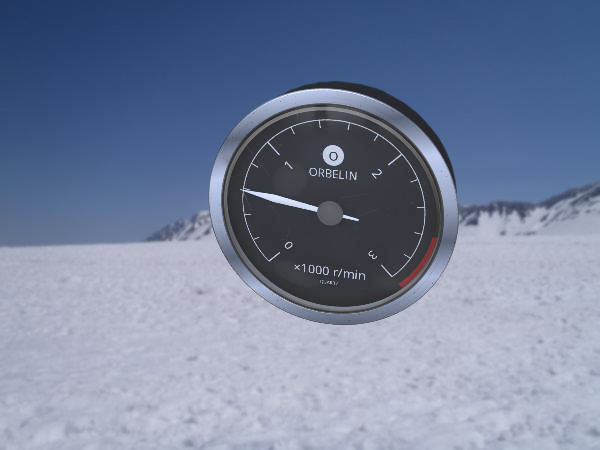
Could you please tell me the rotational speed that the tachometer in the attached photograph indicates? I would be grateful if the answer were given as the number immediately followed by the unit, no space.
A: 600rpm
